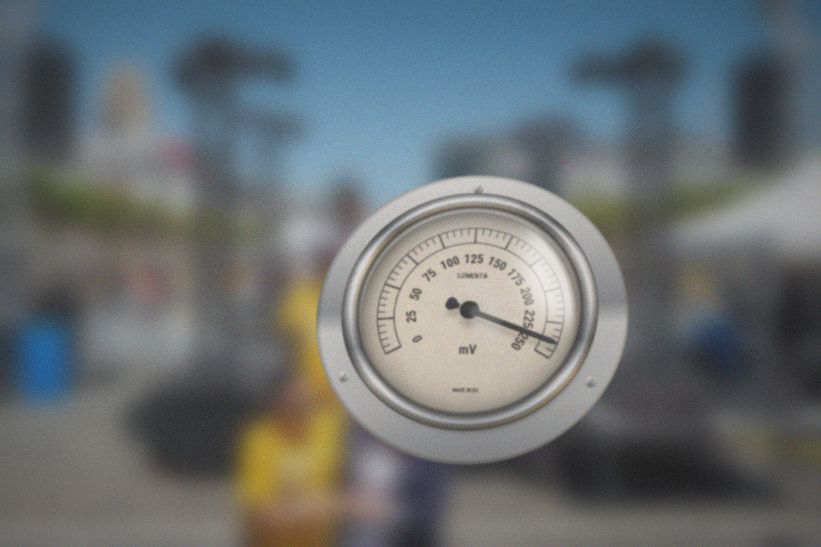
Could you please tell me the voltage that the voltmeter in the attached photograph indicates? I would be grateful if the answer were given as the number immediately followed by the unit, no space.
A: 240mV
